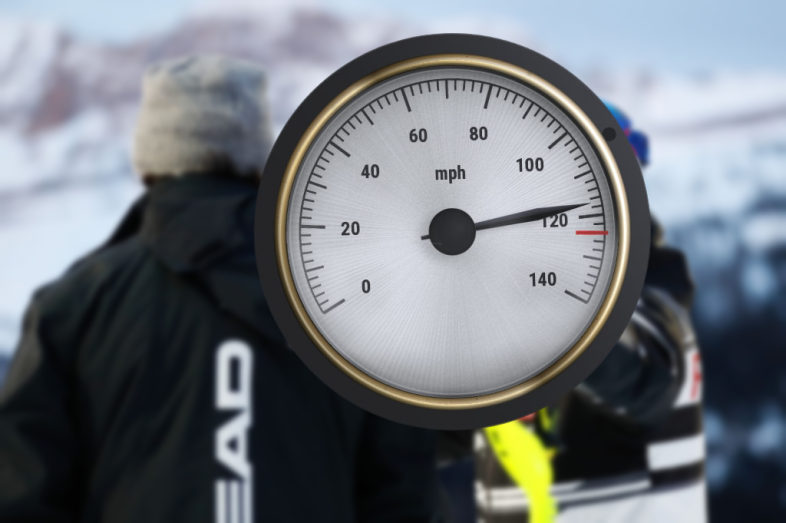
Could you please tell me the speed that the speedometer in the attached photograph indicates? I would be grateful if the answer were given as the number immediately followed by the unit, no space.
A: 117mph
